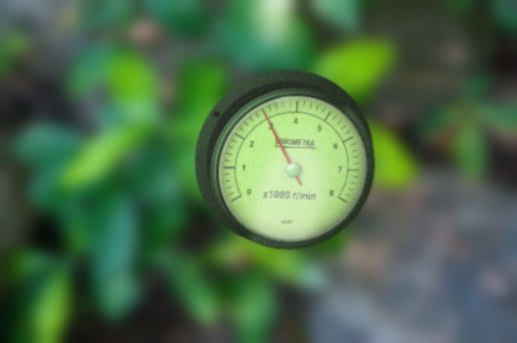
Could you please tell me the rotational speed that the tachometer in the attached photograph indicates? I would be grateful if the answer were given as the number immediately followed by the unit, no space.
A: 3000rpm
